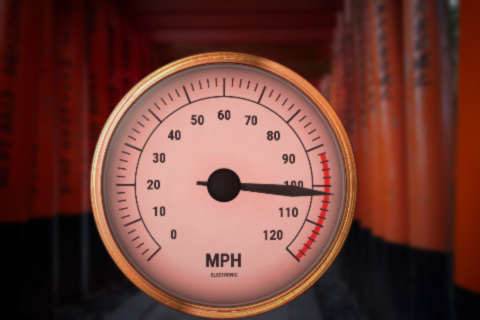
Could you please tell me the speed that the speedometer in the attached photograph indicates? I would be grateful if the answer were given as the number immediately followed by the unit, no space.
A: 102mph
